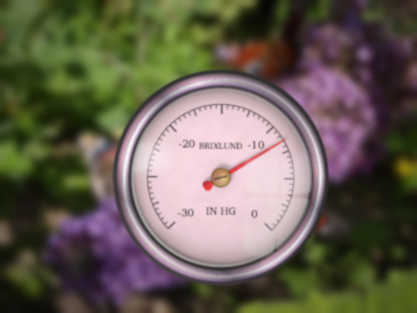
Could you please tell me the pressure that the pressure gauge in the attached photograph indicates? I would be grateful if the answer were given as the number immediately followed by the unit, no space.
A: -8.5inHg
